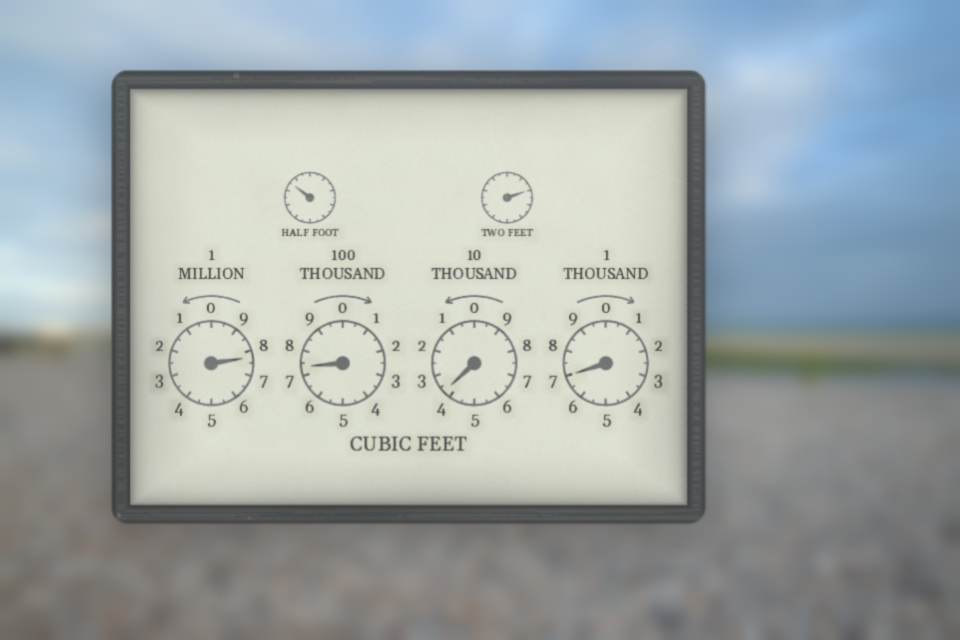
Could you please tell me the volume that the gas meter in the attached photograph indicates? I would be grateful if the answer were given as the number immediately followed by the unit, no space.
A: 773700ft³
